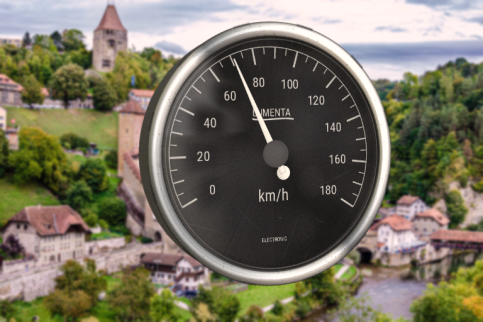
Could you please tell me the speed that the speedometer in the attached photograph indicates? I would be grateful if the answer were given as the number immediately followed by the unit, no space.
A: 70km/h
